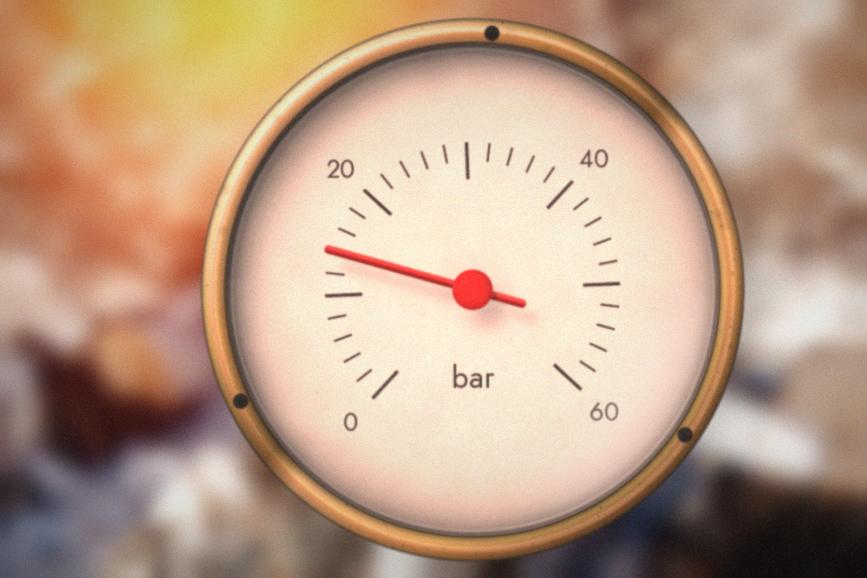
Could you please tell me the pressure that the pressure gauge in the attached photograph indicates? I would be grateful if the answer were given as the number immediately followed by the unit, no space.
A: 14bar
